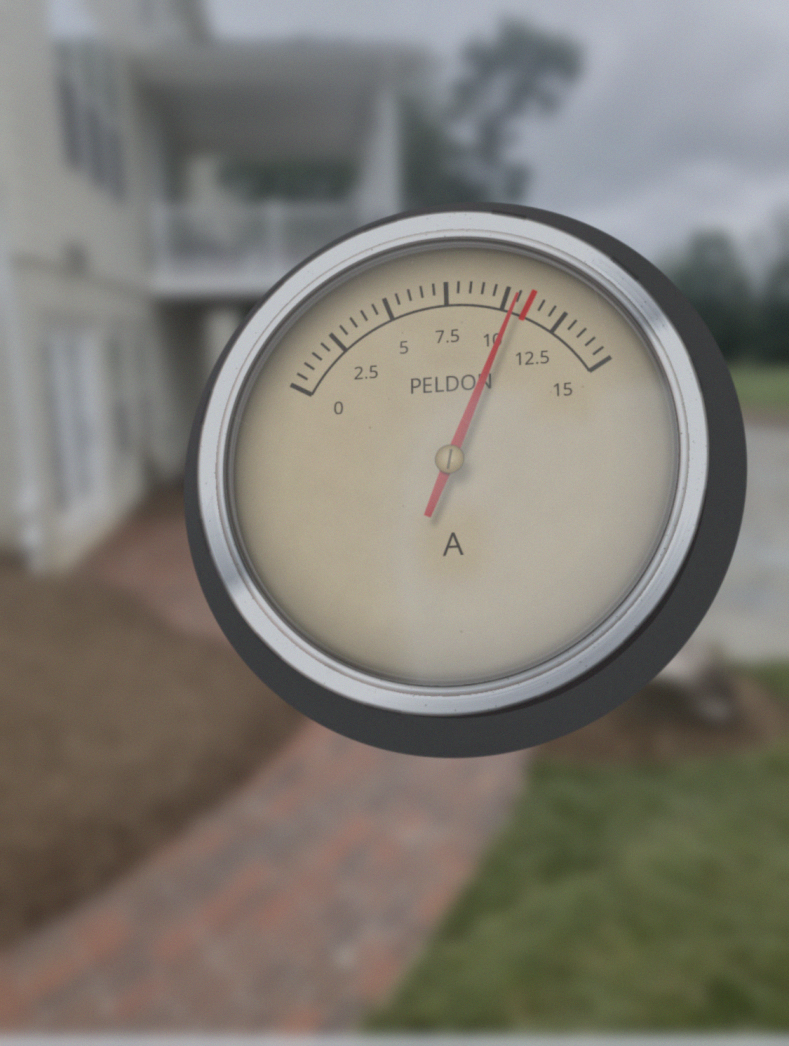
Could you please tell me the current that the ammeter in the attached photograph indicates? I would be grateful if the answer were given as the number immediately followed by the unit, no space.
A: 10.5A
